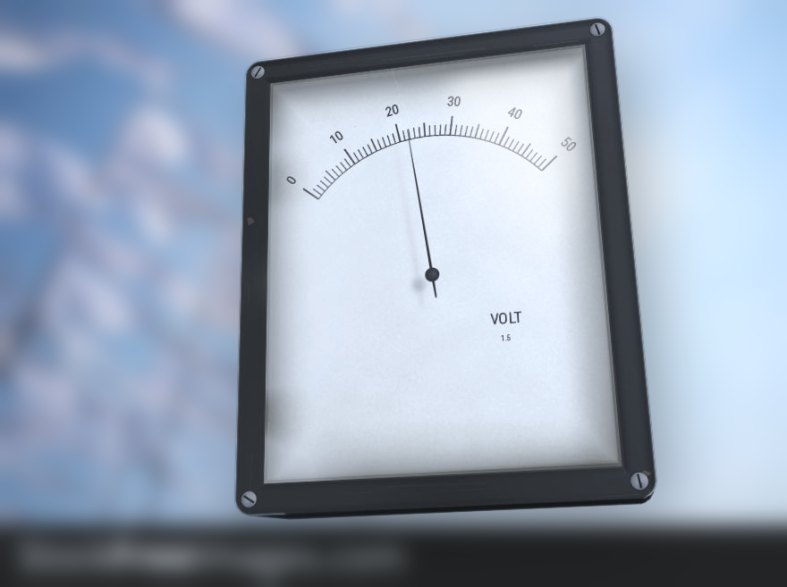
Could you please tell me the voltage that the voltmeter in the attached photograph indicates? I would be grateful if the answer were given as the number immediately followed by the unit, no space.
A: 22V
